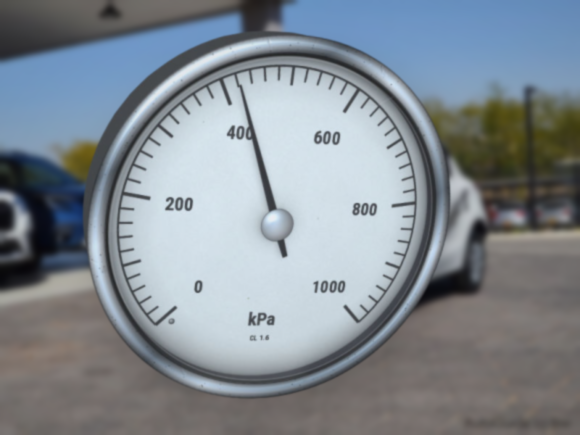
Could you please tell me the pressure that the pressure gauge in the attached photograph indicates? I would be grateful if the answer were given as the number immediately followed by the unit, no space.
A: 420kPa
